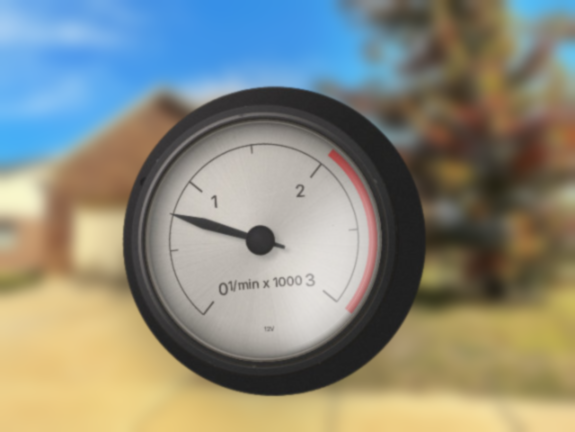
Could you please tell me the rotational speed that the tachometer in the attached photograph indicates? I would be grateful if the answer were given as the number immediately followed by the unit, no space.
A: 750rpm
